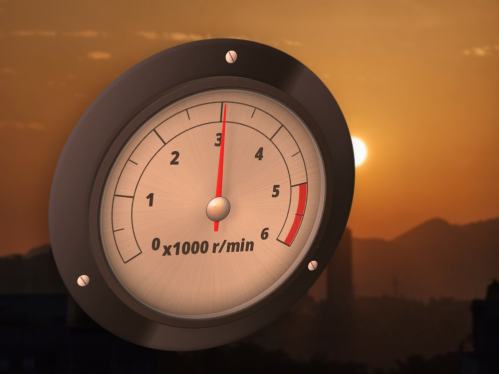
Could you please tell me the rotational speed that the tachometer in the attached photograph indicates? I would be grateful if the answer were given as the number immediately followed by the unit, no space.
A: 3000rpm
